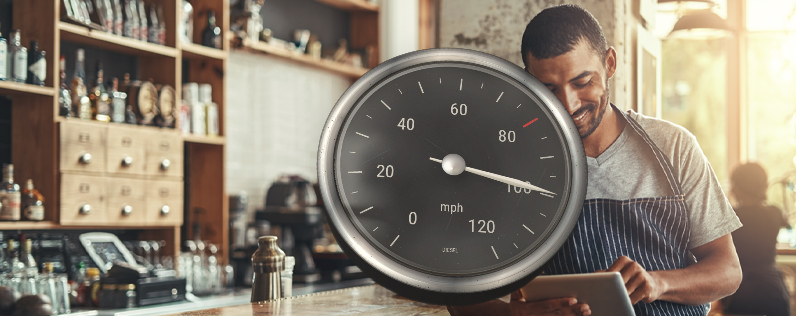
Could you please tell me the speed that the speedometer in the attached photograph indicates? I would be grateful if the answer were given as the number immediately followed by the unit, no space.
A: 100mph
